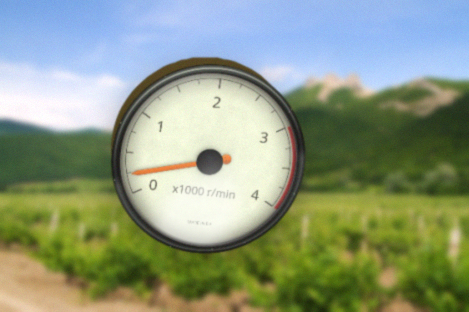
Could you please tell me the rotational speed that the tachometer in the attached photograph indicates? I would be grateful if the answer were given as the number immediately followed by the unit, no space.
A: 250rpm
